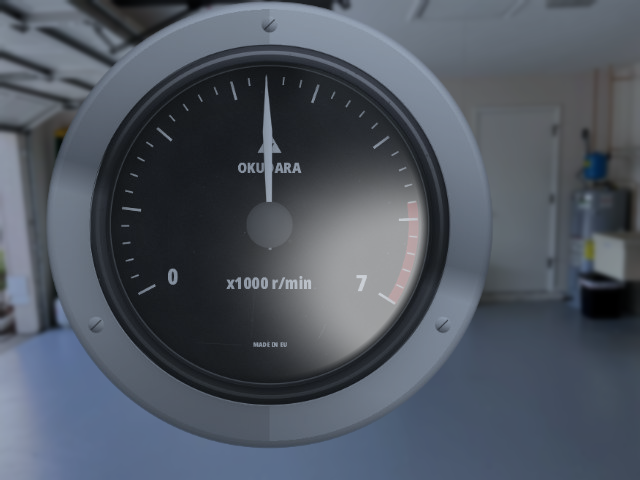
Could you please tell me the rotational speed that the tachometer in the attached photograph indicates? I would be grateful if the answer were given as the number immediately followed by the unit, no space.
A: 3400rpm
